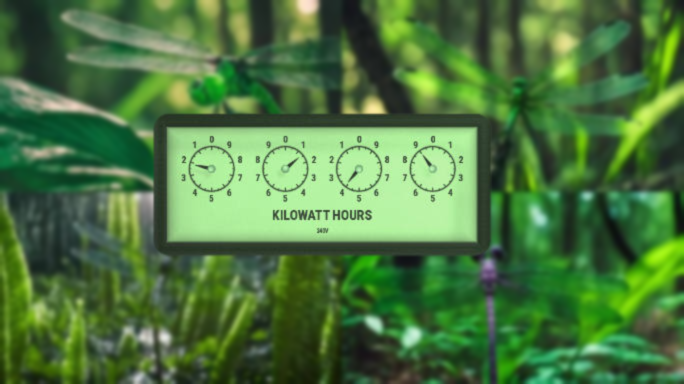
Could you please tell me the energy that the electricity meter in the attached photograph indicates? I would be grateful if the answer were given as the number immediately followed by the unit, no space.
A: 2139kWh
